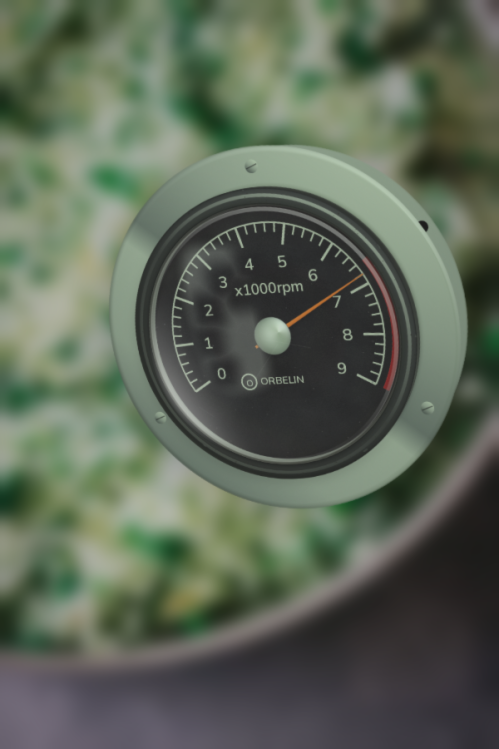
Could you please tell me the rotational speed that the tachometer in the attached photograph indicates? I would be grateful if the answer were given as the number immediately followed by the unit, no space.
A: 6800rpm
